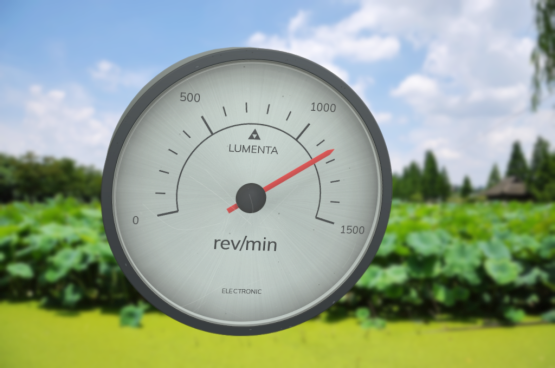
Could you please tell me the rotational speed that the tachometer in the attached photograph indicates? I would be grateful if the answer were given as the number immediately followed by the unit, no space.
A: 1150rpm
